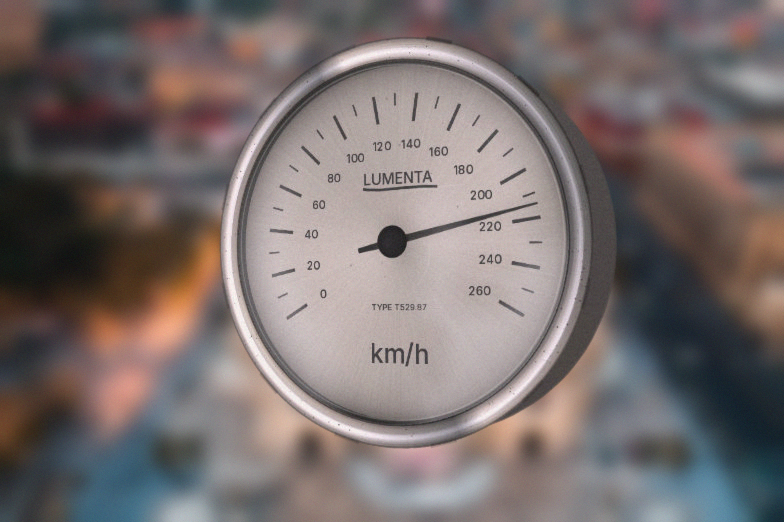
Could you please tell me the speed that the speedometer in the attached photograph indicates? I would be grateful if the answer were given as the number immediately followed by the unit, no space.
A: 215km/h
